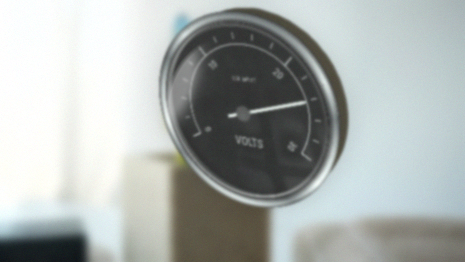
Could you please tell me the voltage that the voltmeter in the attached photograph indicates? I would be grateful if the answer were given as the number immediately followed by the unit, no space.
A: 24V
